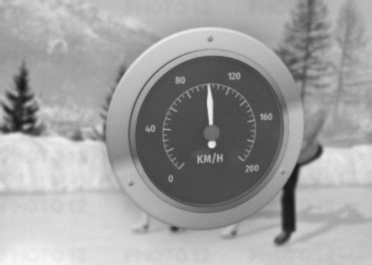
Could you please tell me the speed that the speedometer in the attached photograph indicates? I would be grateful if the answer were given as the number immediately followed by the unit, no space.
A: 100km/h
